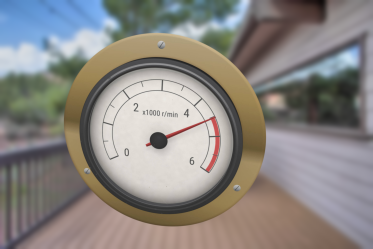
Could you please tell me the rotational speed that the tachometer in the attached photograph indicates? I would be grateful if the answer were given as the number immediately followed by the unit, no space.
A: 4500rpm
